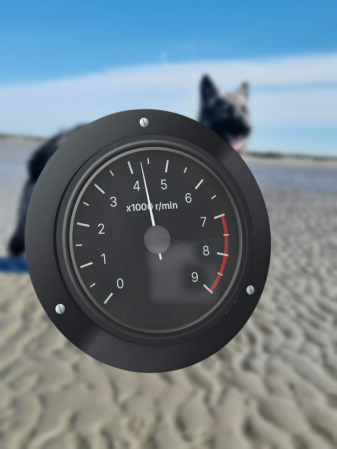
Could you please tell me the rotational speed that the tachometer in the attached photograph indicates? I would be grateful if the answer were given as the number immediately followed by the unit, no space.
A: 4250rpm
